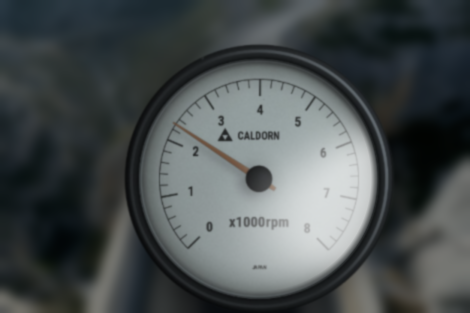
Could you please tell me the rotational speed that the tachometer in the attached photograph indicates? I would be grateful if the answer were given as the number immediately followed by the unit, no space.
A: 2300rpm
